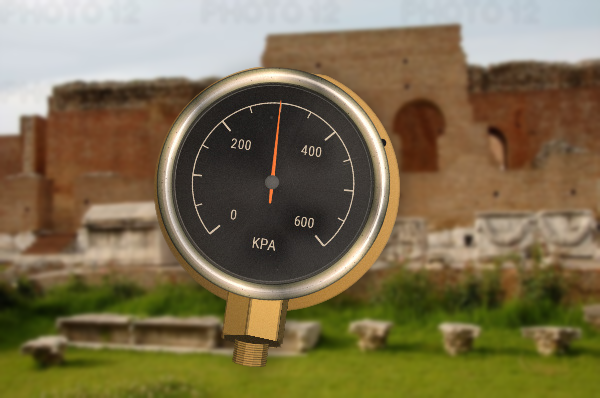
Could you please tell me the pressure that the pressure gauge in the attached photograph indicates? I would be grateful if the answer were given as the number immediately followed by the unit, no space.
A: 300kPa
